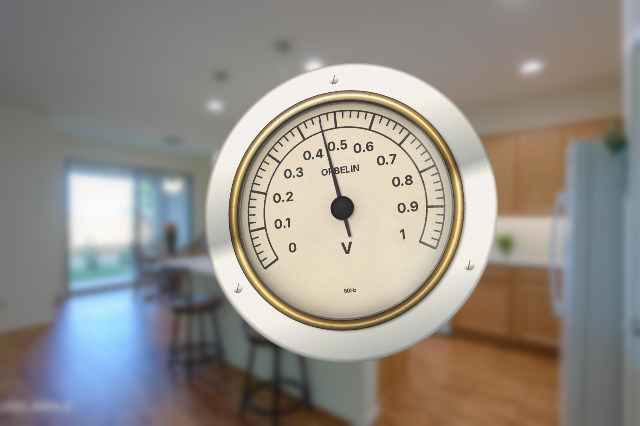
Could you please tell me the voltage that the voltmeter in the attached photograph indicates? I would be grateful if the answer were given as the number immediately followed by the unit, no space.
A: 0.46V
